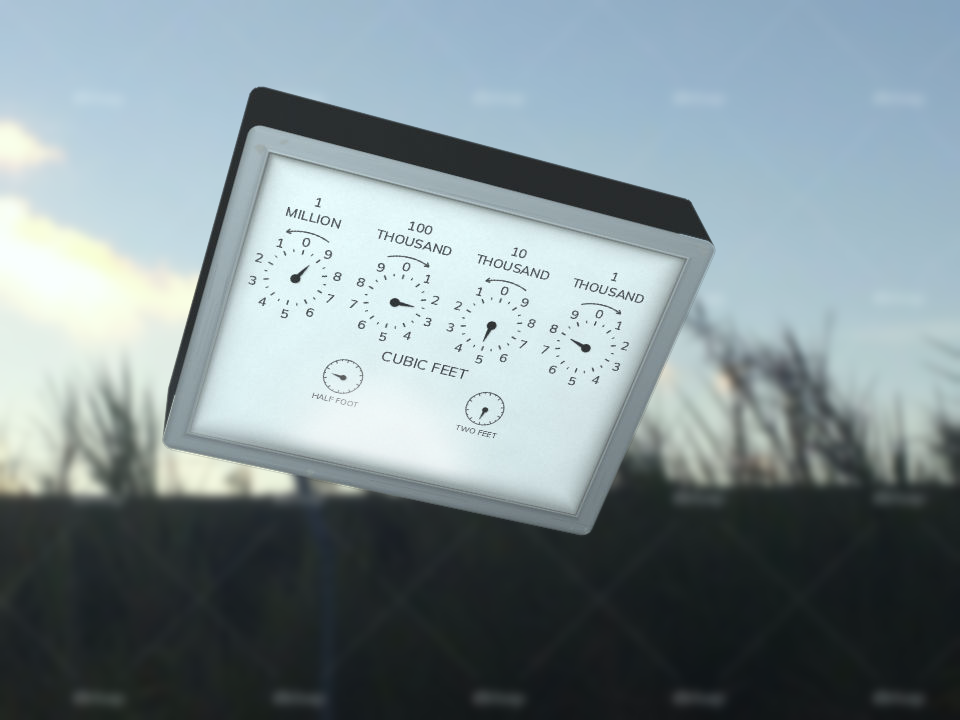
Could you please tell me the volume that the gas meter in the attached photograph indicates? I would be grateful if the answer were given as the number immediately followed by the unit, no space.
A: 924800ft³
